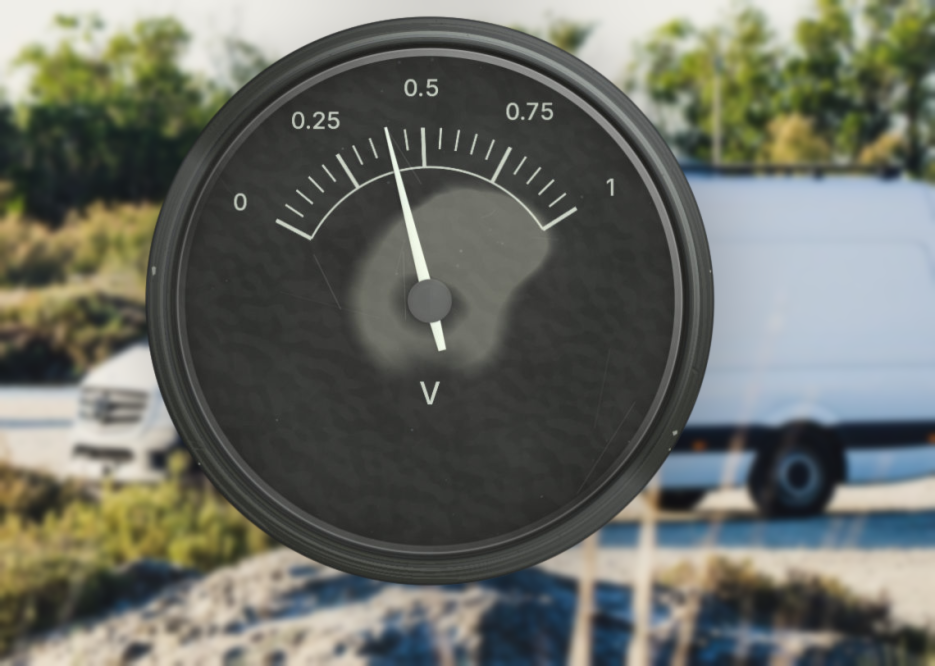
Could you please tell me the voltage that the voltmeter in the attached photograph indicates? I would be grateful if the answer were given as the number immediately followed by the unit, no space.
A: 0.4V
